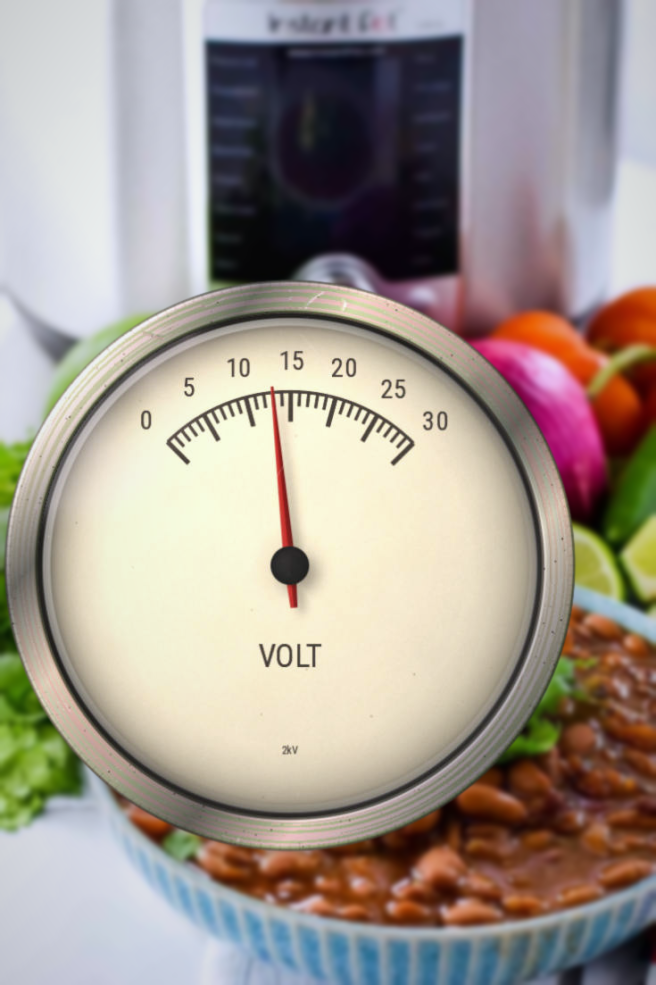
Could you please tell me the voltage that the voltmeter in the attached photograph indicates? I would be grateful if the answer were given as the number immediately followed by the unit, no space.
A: 13V
